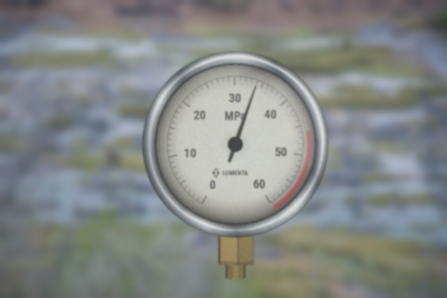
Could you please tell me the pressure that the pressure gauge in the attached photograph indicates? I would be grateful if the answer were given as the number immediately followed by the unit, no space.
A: 34MPa
